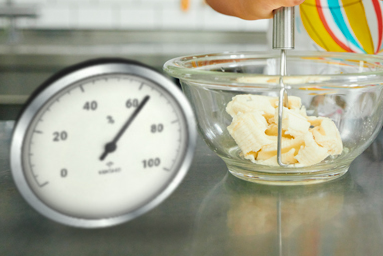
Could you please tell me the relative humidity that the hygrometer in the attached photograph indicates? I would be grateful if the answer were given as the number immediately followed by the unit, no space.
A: 64%
